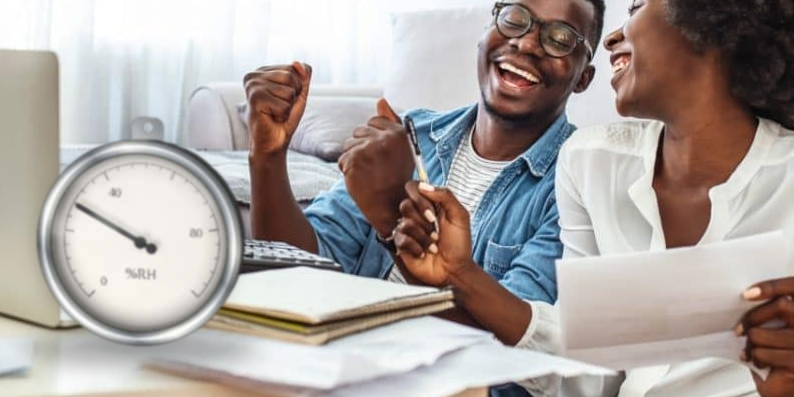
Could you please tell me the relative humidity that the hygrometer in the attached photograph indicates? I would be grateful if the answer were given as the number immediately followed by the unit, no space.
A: 28%
